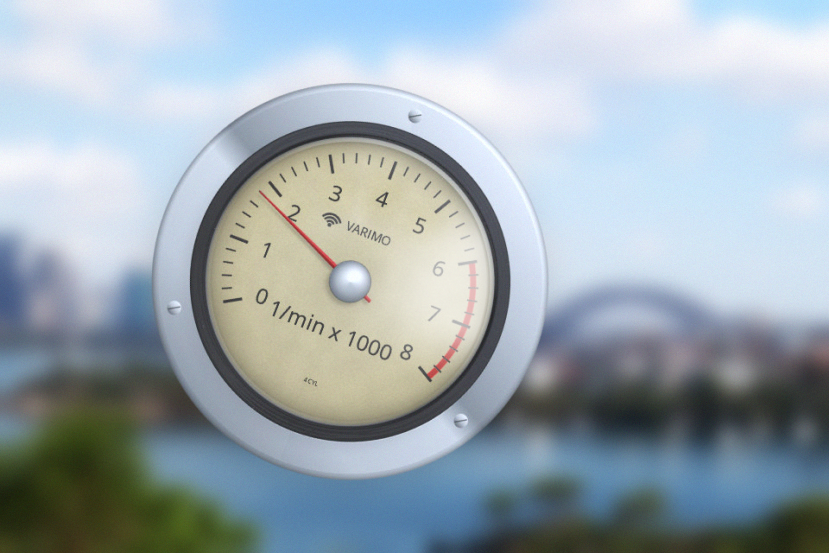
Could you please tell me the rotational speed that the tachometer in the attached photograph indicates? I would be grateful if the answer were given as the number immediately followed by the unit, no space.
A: 1800rpm
